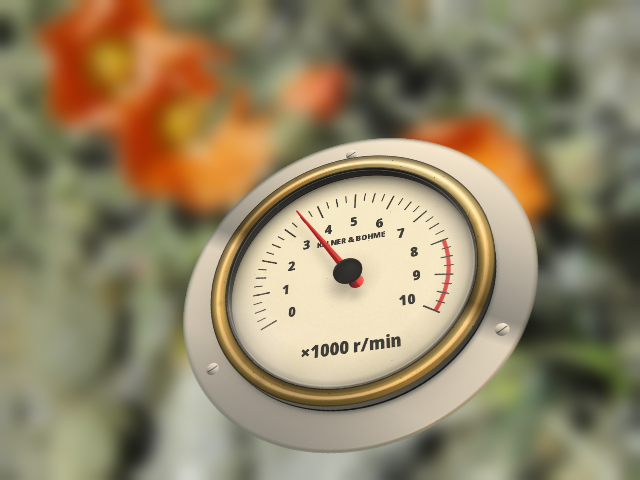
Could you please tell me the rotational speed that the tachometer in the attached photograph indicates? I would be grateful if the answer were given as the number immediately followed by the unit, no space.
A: 3500rpm
